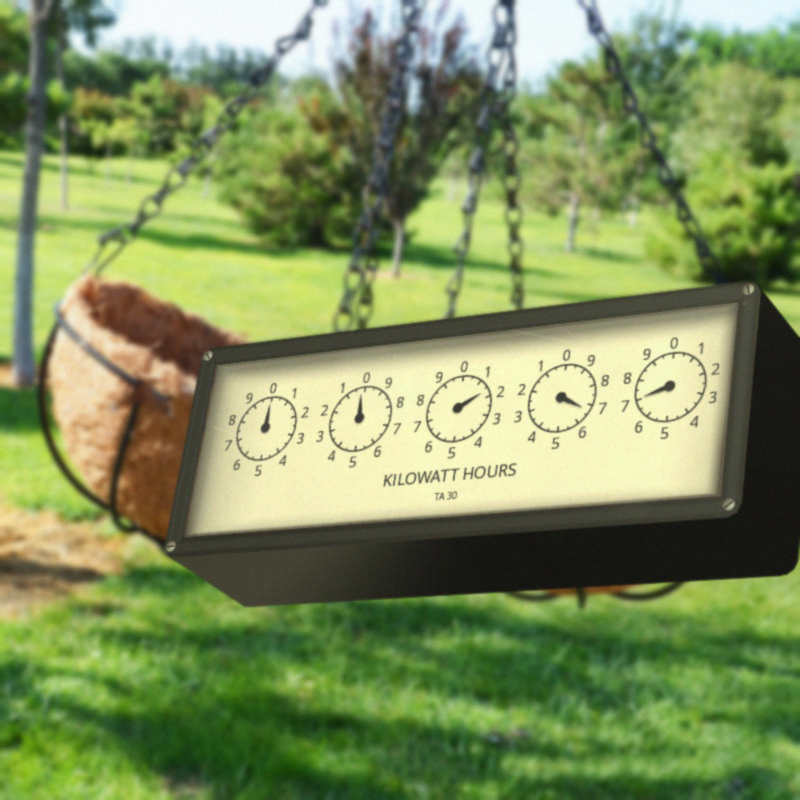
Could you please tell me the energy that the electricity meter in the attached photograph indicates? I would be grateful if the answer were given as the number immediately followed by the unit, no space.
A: 167kWh
